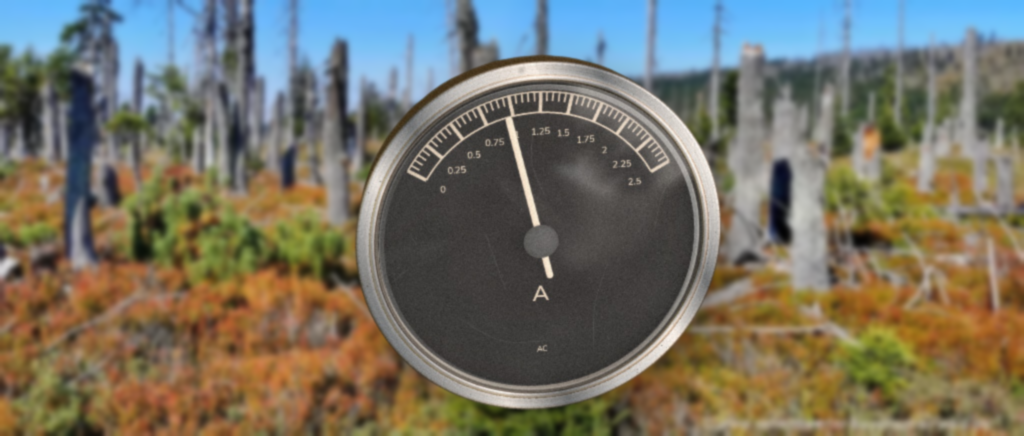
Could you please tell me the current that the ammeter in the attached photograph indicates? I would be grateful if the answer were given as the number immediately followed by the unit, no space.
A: 0.95A
